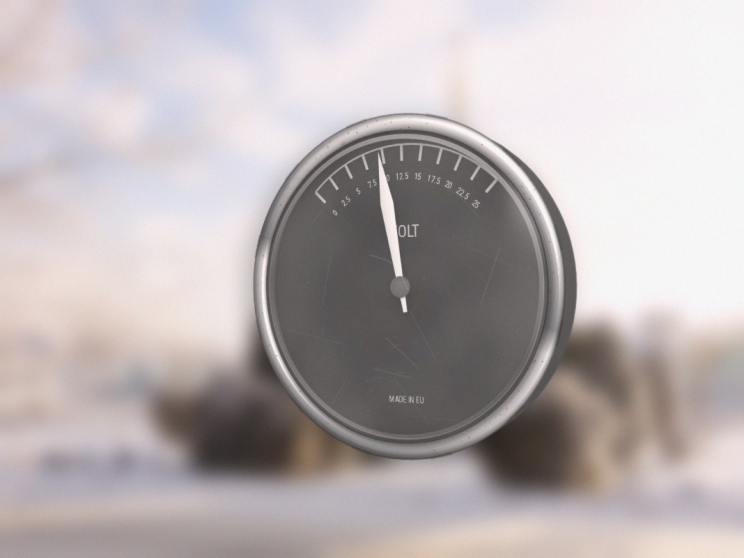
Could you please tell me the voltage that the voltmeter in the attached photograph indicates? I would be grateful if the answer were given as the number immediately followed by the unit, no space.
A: 10V
